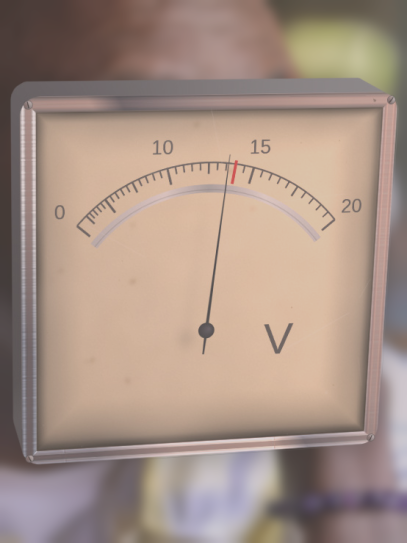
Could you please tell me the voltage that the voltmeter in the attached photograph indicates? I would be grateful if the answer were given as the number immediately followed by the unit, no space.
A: 13.5V
